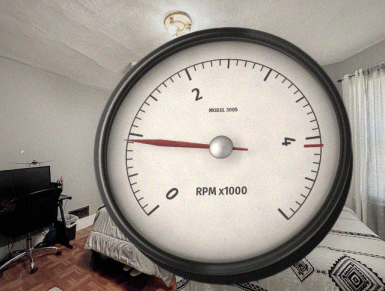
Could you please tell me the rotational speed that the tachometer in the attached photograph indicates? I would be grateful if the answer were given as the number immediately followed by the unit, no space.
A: 900rpm
